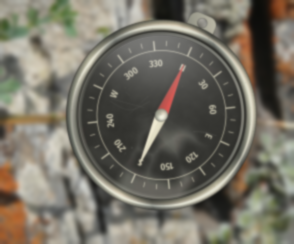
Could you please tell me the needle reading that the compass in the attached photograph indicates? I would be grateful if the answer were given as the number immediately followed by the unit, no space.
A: 0°
